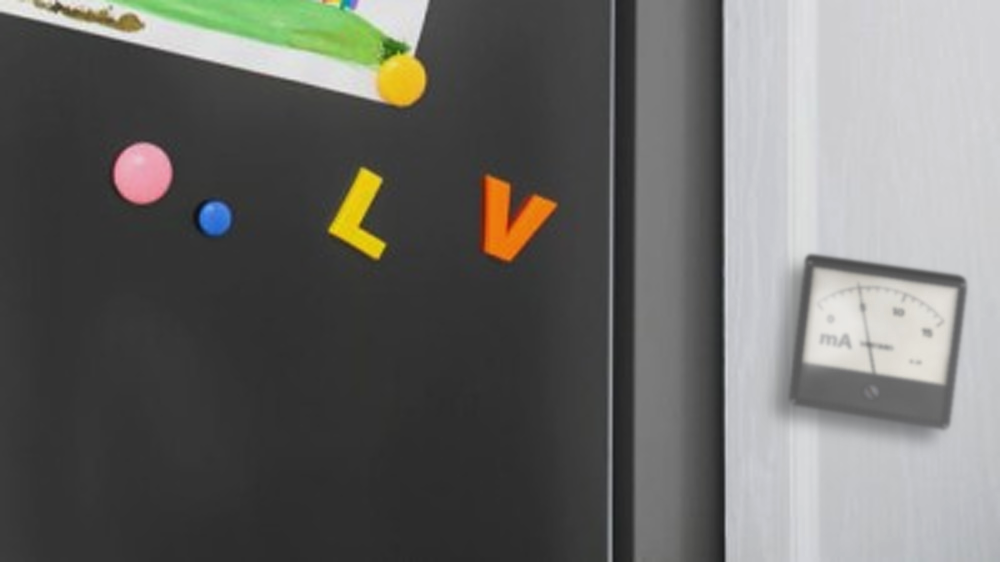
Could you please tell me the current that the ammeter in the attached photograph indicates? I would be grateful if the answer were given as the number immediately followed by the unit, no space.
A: 5mA
